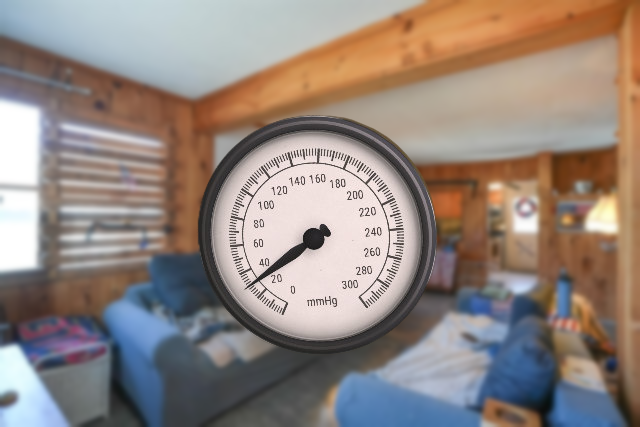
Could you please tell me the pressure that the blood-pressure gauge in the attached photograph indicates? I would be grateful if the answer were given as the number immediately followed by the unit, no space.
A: 30mmHg
